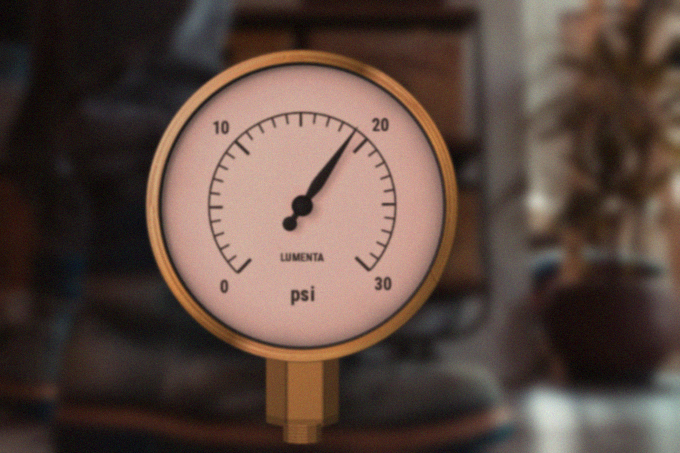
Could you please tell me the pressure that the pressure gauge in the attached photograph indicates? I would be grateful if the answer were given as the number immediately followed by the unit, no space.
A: 19psi
